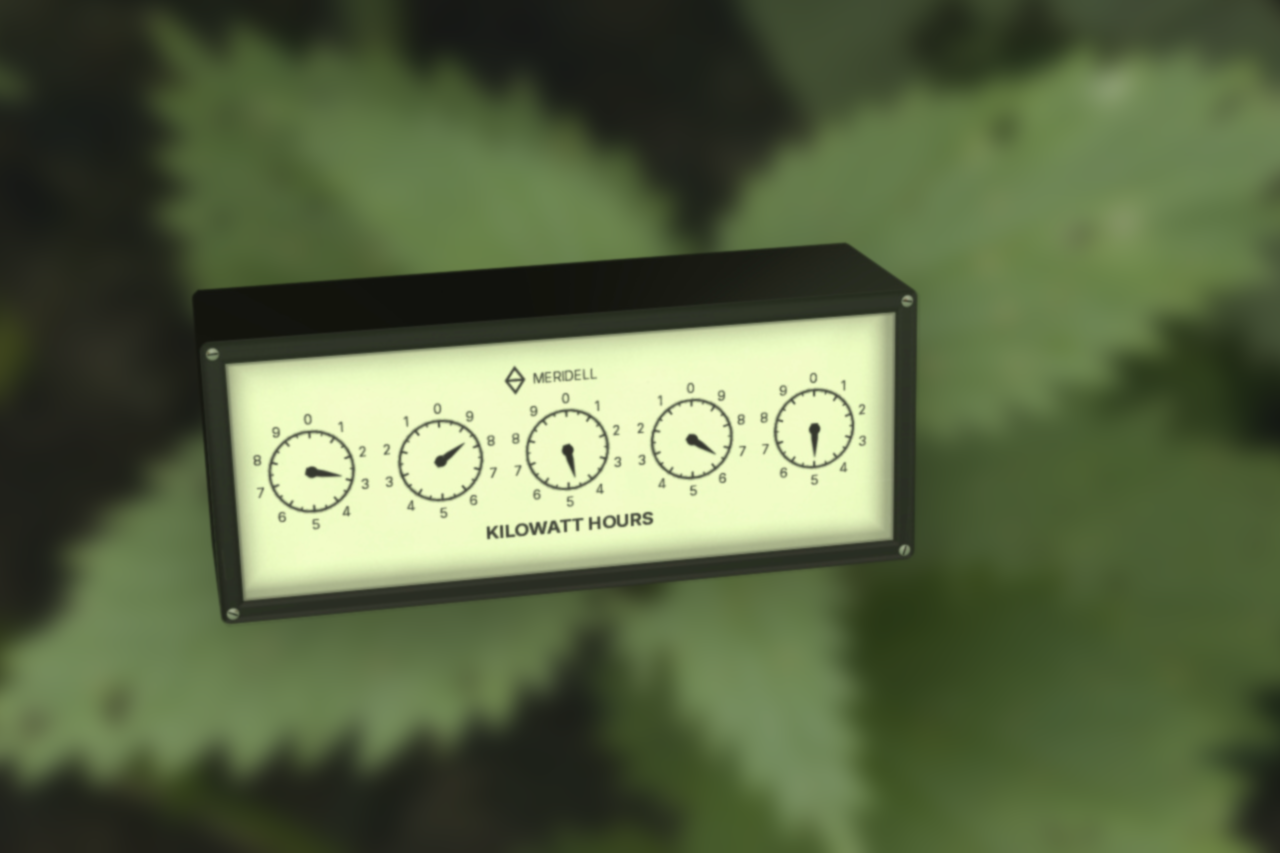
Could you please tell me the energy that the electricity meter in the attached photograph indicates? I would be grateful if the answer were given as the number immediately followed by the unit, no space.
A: 28465kWh
